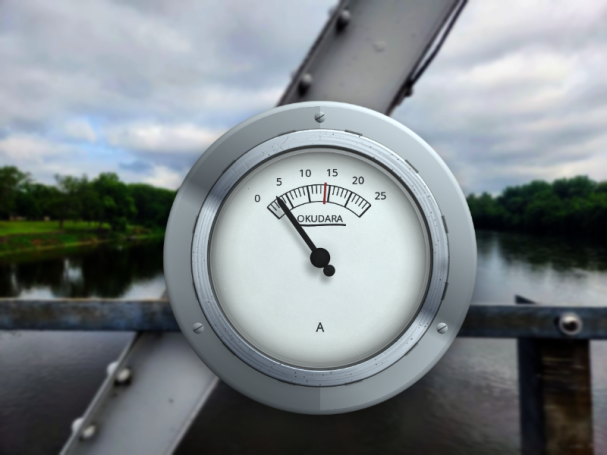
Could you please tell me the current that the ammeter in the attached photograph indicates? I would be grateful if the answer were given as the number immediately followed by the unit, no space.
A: 3A
